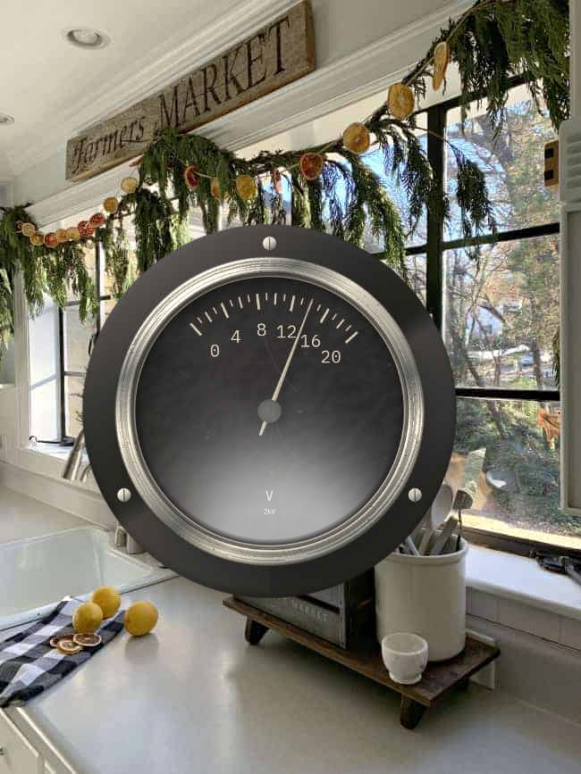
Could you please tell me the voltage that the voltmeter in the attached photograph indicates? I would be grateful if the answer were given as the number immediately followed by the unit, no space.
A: 14V
